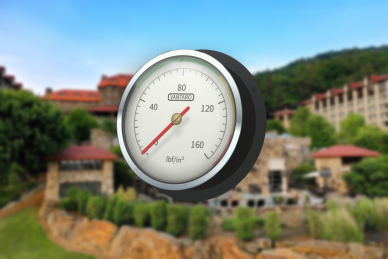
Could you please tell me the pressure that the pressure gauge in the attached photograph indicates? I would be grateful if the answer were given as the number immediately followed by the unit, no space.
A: 0psi
